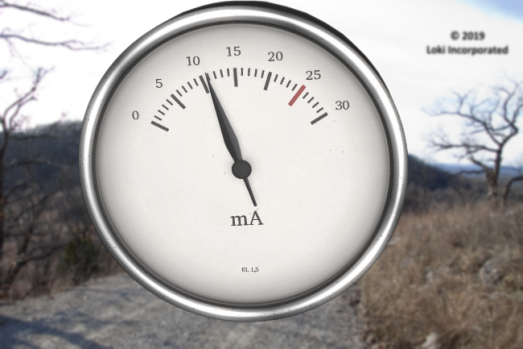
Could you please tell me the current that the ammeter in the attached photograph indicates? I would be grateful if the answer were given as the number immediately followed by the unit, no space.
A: 11mA
